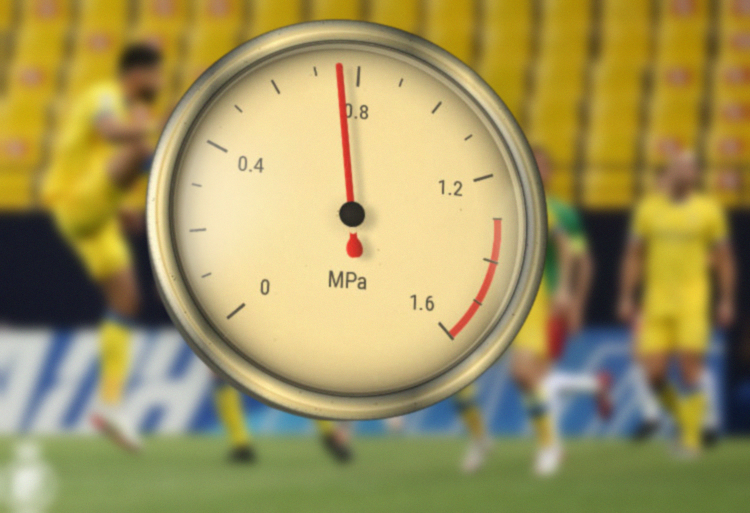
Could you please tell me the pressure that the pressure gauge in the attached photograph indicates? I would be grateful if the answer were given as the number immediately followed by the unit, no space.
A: 0.75MPa
